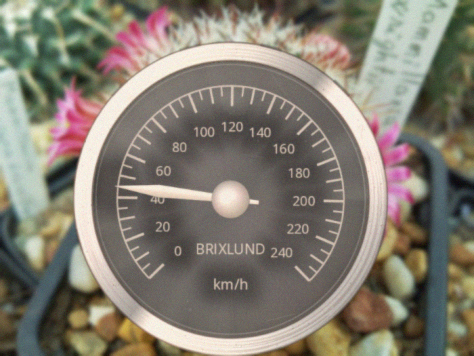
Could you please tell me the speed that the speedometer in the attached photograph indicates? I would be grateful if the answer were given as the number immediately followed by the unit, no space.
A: 45km/h
